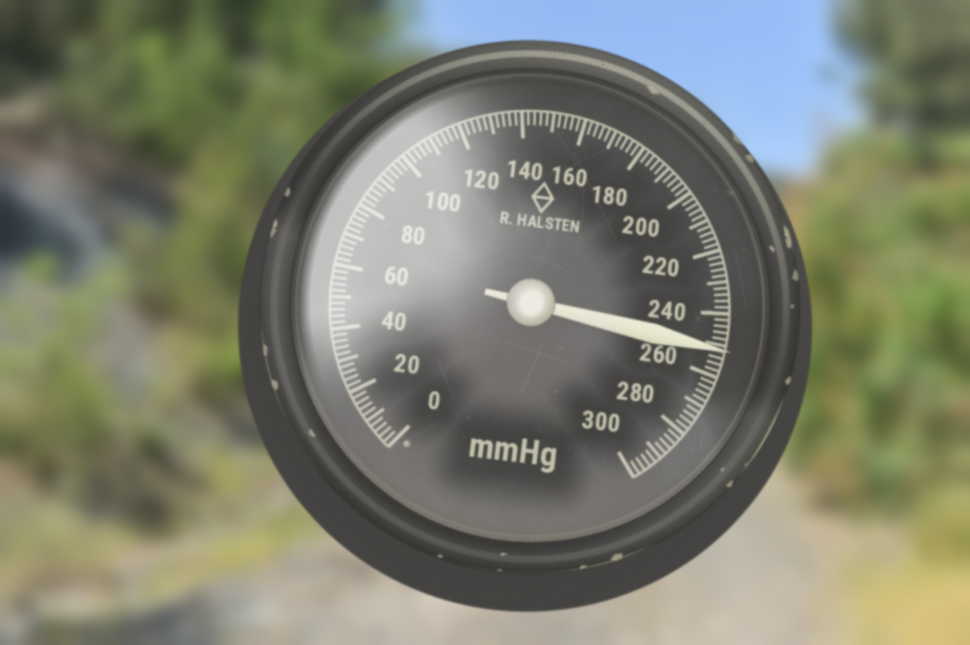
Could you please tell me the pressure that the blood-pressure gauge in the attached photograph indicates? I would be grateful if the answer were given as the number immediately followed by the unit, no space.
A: 252mmHg
